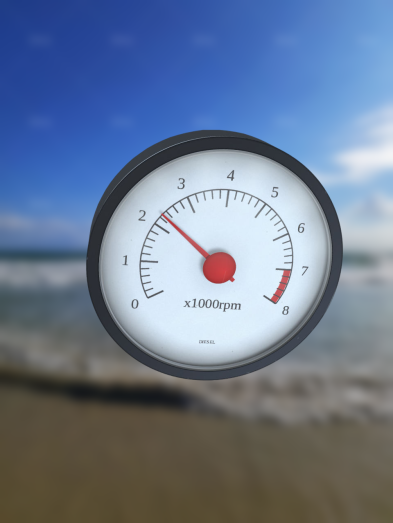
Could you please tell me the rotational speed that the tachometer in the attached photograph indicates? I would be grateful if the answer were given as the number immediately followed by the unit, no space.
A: 2300rpm
